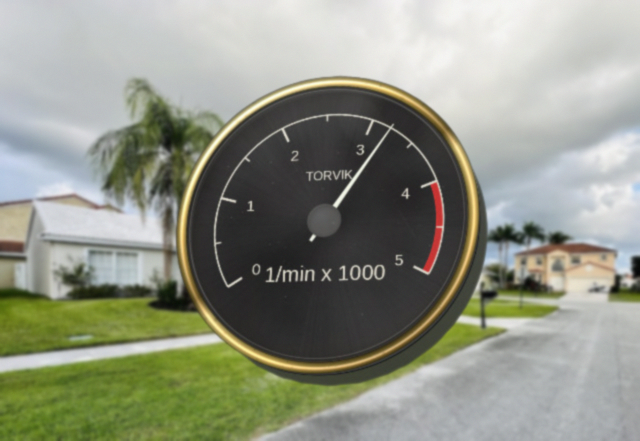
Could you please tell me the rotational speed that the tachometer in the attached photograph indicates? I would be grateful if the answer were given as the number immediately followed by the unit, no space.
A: 3250rpm
